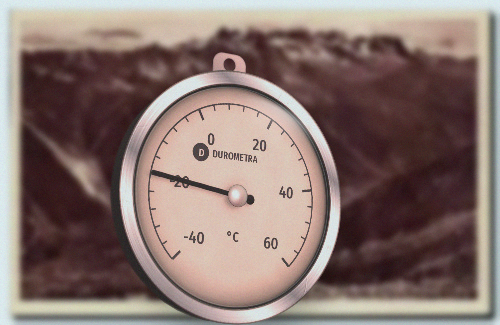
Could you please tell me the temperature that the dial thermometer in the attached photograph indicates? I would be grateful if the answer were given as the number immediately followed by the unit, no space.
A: -20°C
